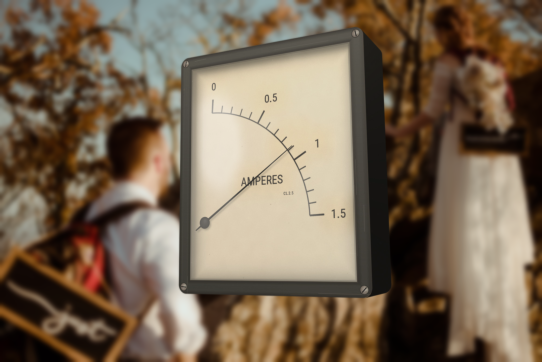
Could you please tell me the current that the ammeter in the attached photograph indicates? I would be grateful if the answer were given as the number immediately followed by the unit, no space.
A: 0.9A
